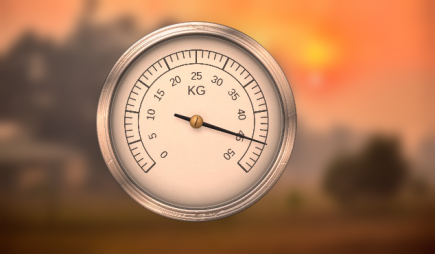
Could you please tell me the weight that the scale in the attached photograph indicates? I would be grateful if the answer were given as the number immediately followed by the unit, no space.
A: 45kg
